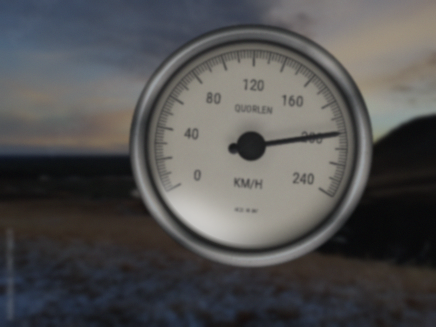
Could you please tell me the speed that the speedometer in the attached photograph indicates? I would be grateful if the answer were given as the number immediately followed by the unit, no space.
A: 200km/h
